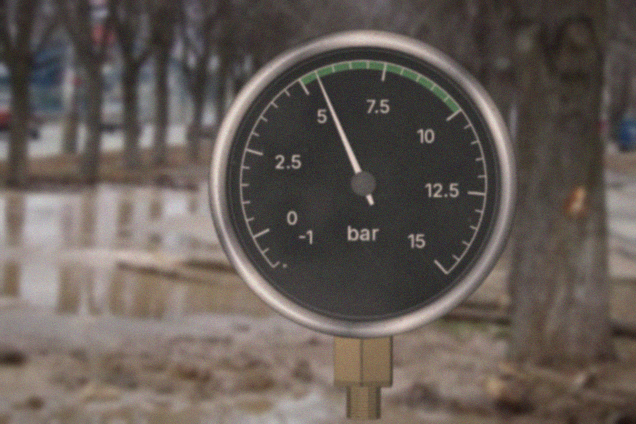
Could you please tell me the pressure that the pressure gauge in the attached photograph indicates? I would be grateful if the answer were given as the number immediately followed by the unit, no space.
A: 5.5bar
